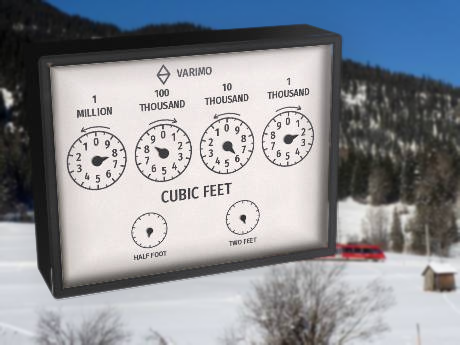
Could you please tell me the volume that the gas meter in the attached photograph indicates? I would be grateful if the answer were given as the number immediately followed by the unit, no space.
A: 786200ft³
